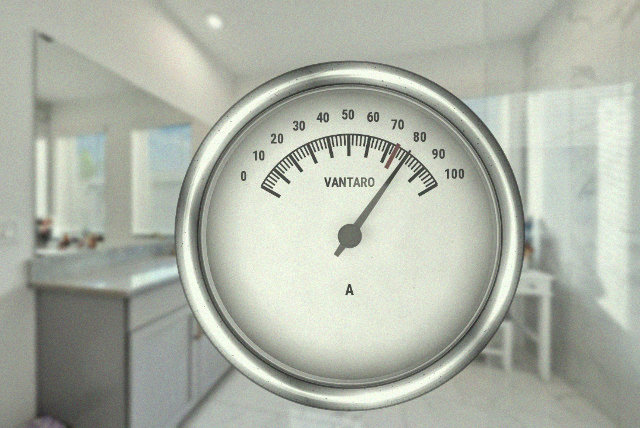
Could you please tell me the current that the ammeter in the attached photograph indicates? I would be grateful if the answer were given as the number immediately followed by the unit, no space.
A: 80A
